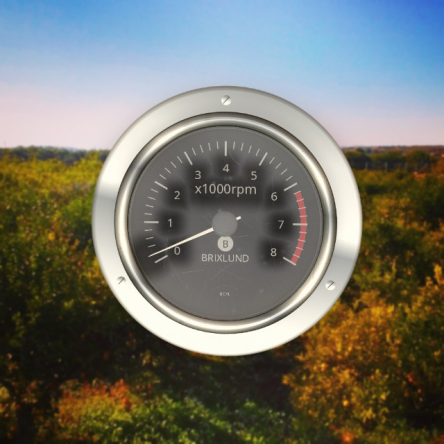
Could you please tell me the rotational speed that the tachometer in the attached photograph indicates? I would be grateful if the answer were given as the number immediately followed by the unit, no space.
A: 200rpm
